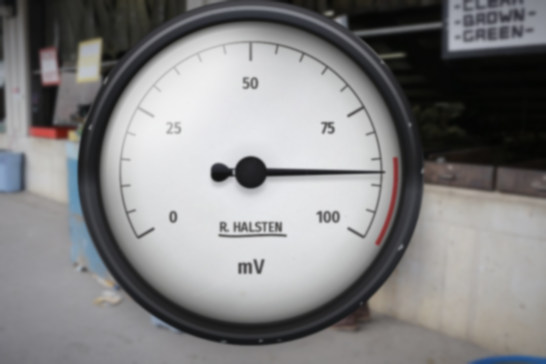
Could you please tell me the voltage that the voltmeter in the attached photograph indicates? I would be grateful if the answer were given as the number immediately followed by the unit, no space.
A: 87.5mV
